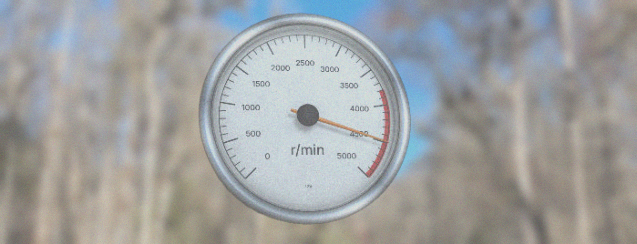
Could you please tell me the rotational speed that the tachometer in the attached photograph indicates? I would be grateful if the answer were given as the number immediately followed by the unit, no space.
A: 4500rpm
